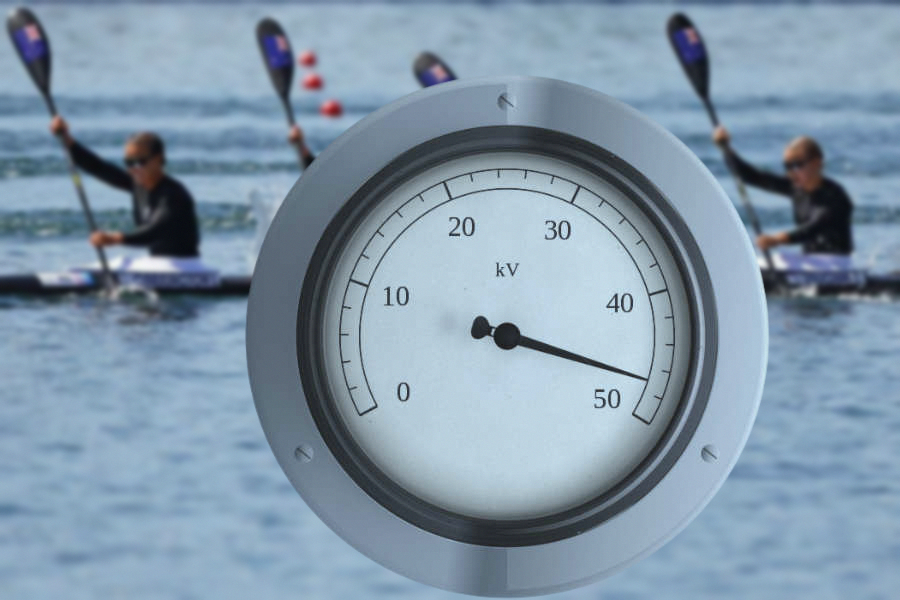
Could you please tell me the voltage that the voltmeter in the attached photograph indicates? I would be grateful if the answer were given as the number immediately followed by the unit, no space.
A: 47kV
